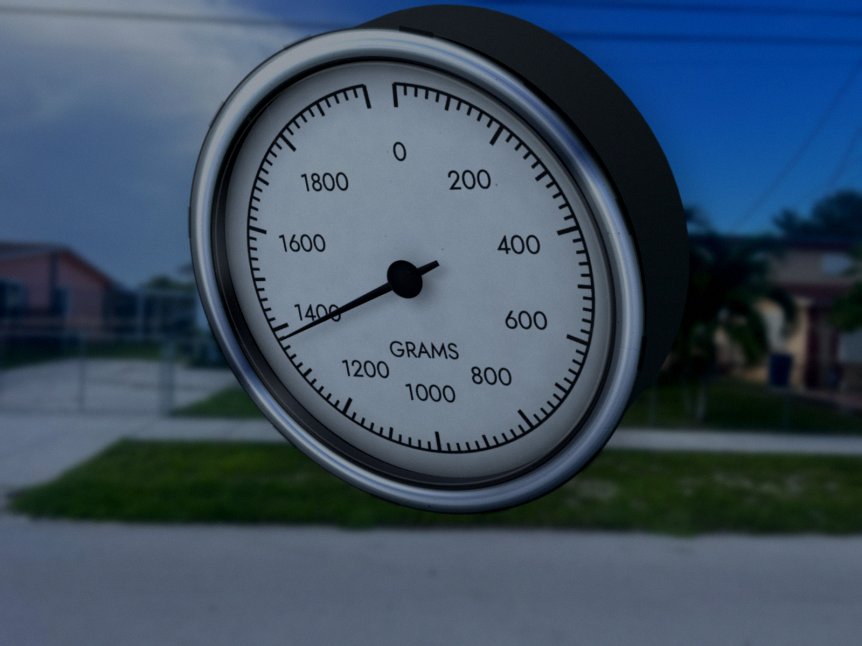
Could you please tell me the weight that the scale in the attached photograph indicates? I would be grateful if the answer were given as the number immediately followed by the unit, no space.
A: 1380g
